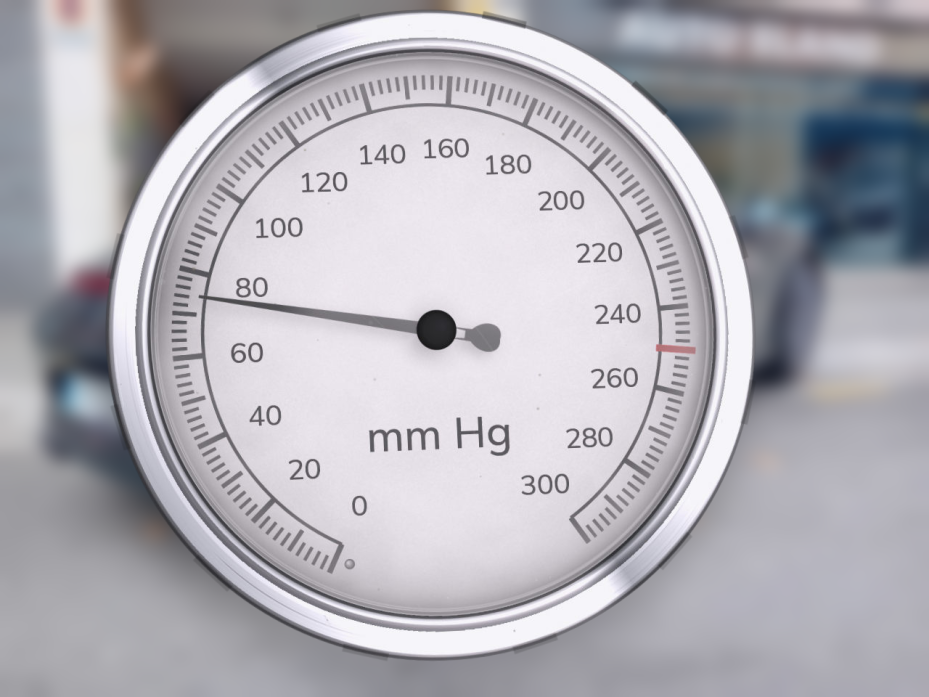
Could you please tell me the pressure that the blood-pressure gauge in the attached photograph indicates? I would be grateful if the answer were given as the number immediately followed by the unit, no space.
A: 74mmHg
